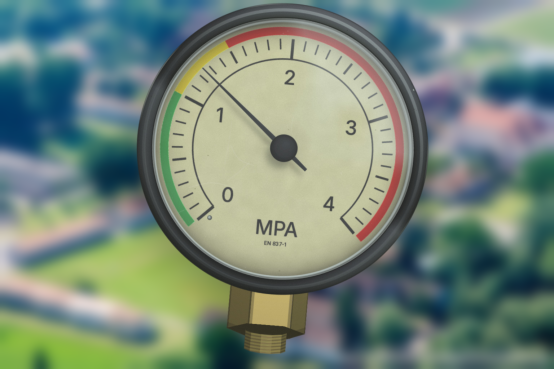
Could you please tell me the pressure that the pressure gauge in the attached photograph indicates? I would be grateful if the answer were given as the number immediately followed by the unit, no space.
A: 1.25MPa
